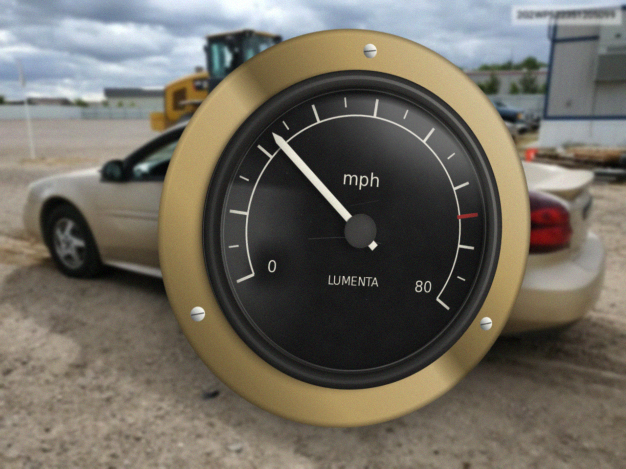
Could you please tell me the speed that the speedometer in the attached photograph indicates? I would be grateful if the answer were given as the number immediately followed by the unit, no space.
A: 22.5mph
